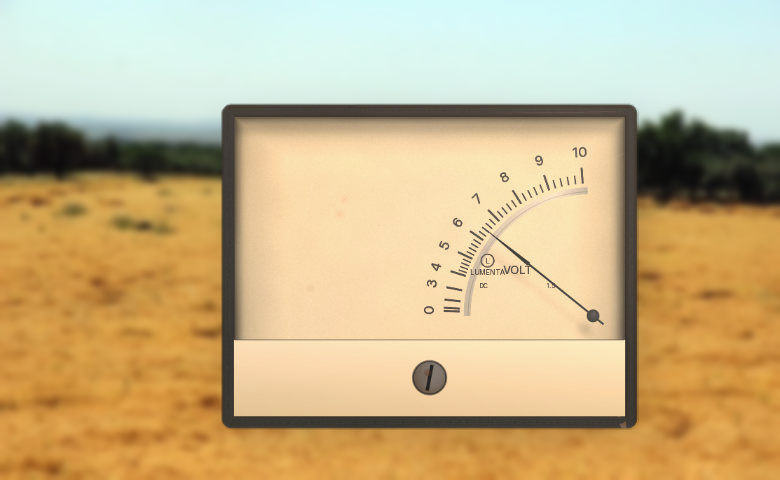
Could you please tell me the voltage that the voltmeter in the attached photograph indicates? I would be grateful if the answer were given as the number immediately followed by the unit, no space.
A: 6.4V
